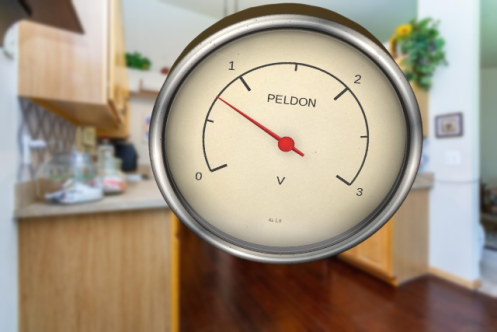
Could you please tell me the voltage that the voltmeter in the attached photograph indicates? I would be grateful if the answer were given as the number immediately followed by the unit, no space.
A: 0.75V
